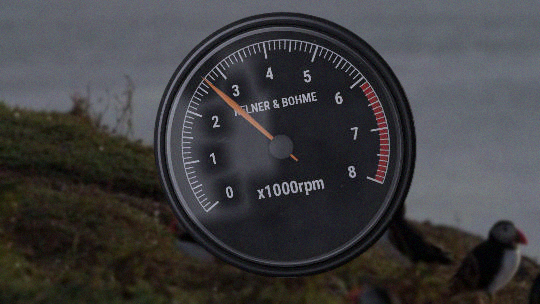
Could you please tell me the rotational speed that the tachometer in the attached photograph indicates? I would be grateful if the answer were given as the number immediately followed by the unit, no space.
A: 2700rpm
